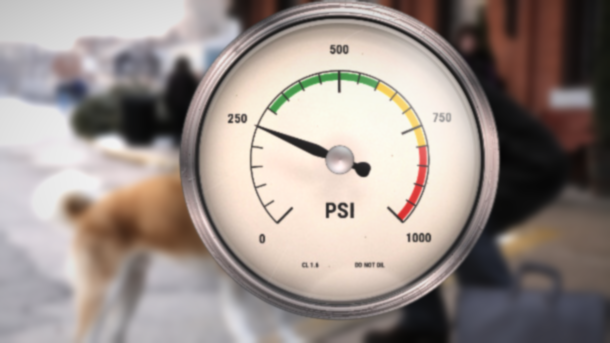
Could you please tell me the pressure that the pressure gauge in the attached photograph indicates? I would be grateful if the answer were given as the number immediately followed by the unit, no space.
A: 250psi
